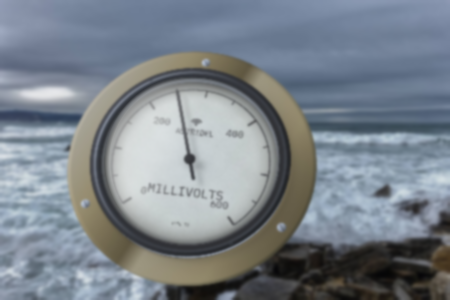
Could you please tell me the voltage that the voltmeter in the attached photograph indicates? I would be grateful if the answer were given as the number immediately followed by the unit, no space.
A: 250mV
